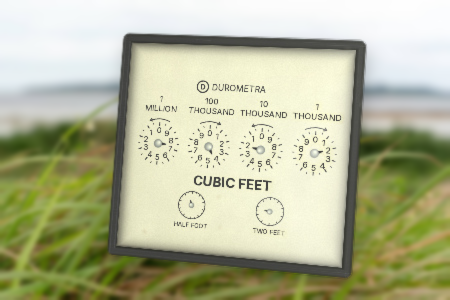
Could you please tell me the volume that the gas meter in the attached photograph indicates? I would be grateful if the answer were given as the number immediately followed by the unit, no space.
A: 742200ft³
